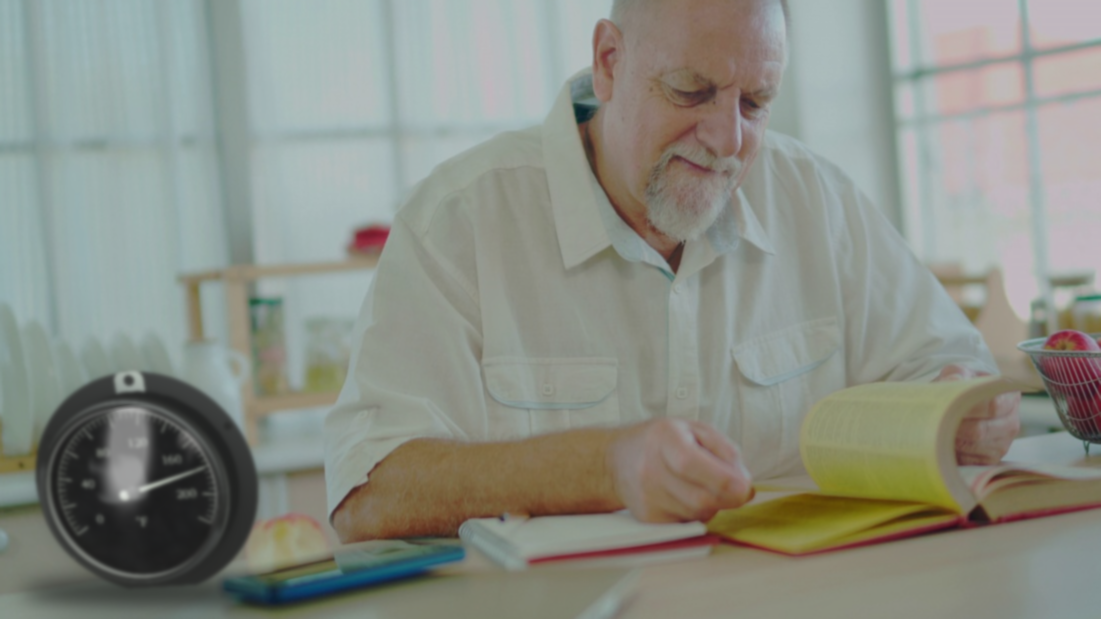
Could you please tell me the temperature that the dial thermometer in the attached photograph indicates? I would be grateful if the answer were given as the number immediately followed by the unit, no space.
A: 180°F
